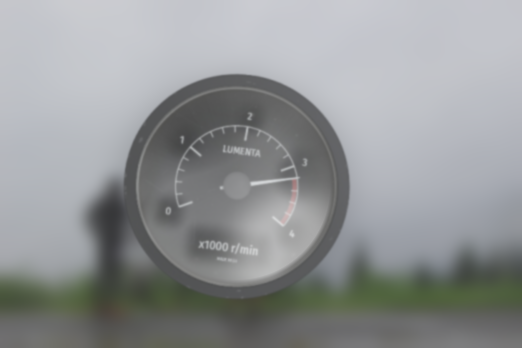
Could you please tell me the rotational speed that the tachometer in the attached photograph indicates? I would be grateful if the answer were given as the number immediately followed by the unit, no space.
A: 3200rpm
